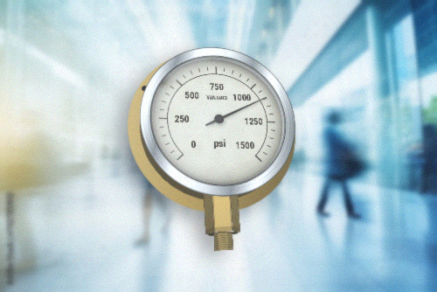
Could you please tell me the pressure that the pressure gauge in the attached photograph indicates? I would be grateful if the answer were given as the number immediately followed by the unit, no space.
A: 1100psi
